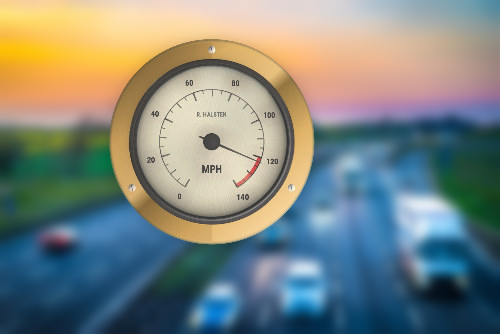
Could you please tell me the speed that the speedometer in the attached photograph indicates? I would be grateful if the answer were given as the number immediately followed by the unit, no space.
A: 122.5mph
